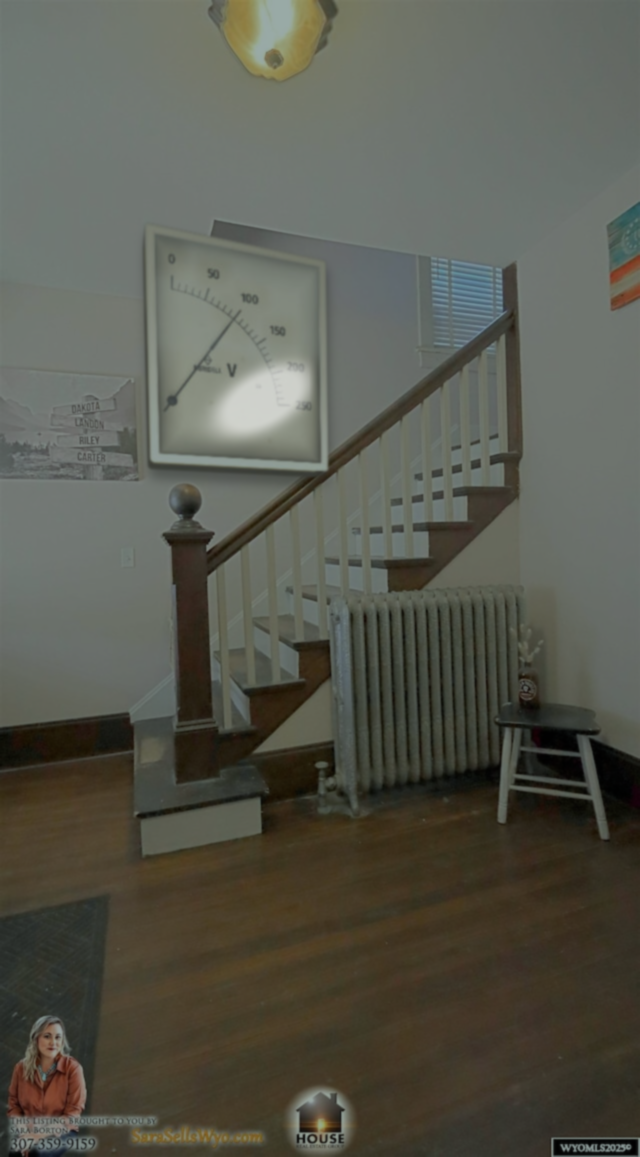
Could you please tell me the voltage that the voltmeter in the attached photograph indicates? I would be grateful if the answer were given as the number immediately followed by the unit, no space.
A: 100V
